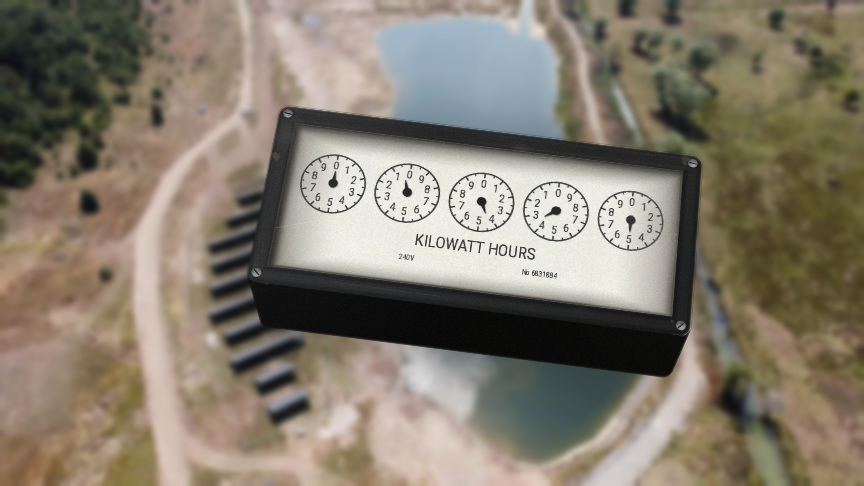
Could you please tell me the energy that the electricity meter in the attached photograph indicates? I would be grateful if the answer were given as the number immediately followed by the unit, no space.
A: 435kWh
